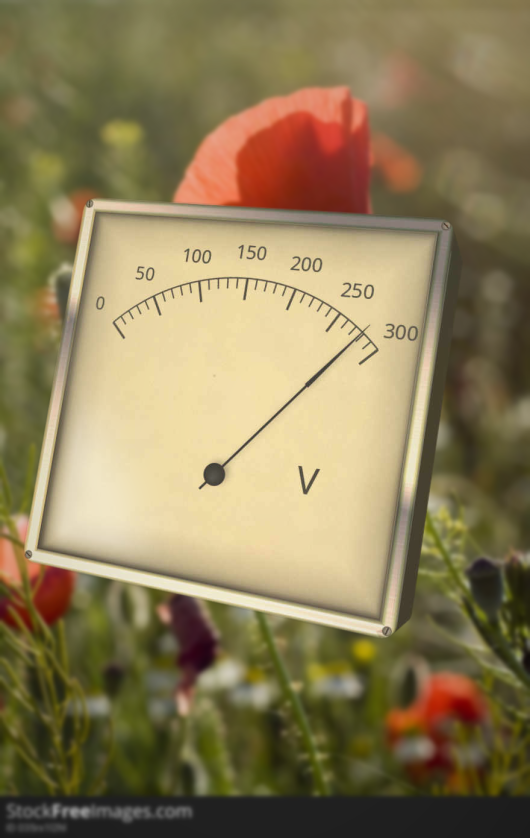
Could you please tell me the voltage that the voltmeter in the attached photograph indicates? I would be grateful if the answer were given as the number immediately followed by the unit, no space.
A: 280V
